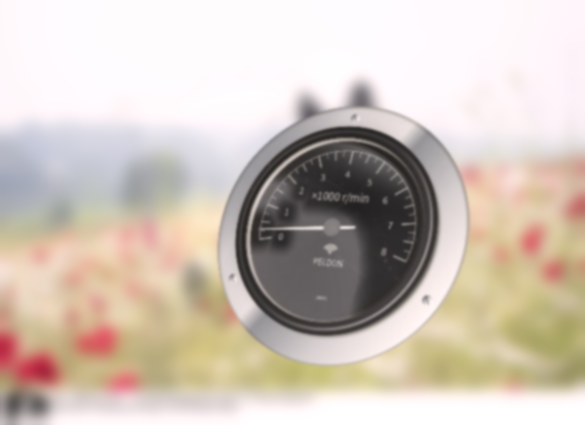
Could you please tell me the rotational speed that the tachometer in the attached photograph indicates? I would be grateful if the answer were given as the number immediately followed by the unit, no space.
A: 250rpm
